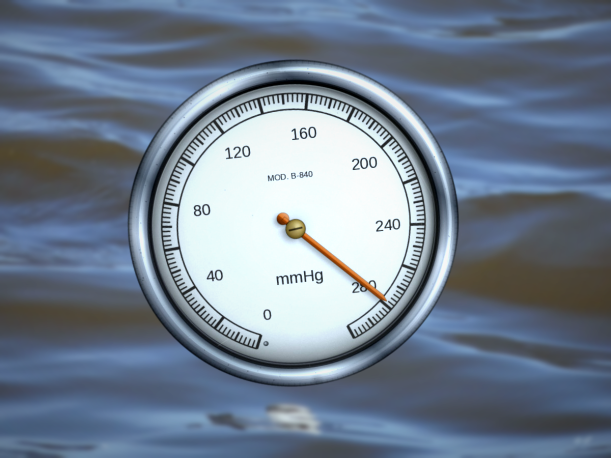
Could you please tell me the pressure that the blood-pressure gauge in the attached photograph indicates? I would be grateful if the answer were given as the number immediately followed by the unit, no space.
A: 278mmHg
